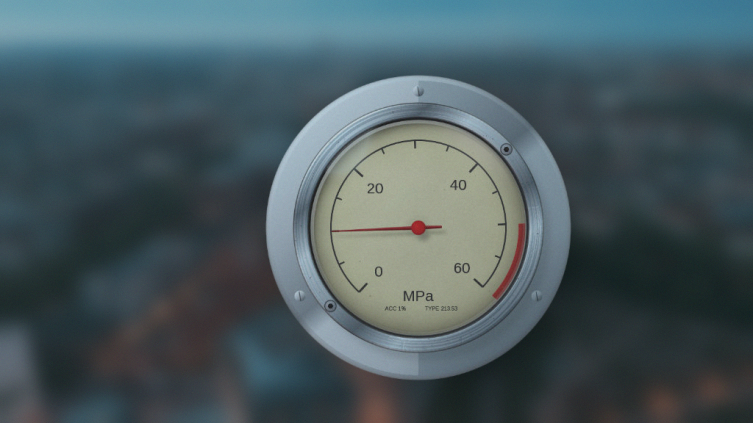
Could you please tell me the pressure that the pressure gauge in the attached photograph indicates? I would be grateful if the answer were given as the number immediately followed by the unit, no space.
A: 10MPa
